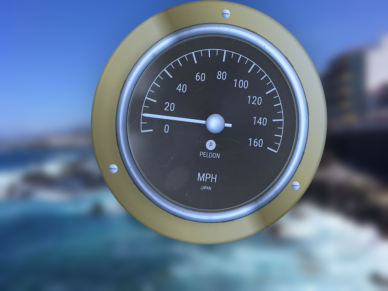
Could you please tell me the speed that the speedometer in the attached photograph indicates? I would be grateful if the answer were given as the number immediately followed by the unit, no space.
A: 10mph
